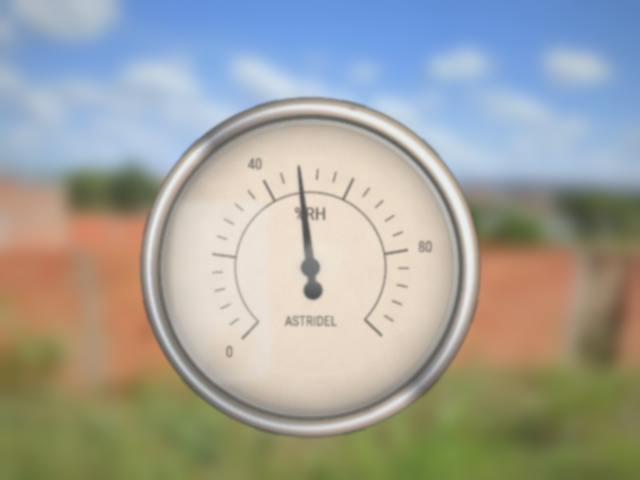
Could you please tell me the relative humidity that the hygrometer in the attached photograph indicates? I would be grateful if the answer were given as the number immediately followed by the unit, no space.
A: 48%
